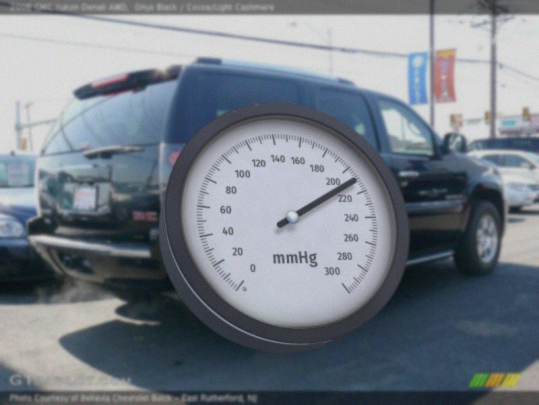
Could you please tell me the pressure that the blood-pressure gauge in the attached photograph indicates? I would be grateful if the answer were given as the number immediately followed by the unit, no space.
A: 210mmHg
